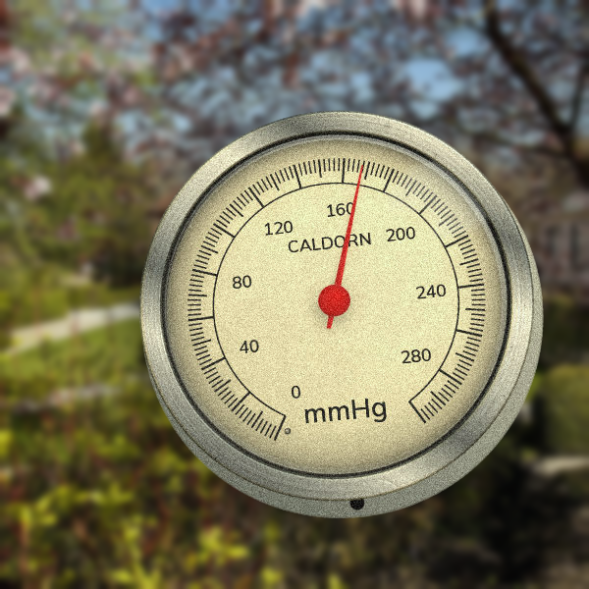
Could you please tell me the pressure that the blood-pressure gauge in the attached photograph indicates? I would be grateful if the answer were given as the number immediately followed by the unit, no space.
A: 168mmHg
